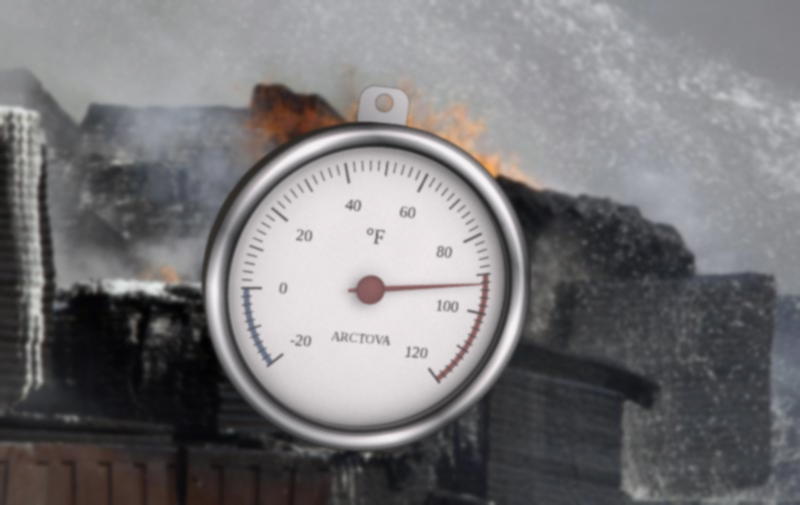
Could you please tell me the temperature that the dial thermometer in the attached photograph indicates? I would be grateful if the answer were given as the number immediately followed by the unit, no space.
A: 92°F
